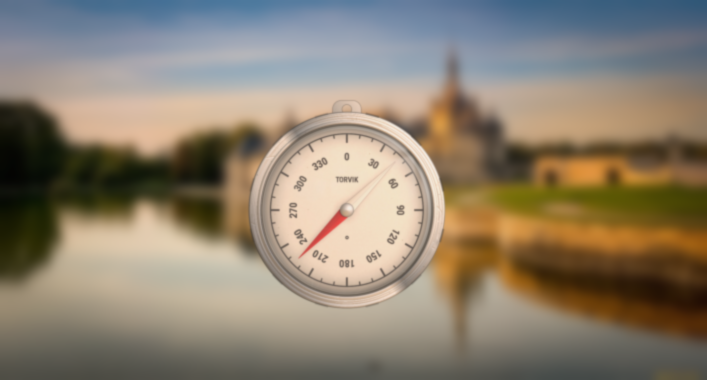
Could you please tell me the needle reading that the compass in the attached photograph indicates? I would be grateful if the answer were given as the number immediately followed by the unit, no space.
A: 225°
